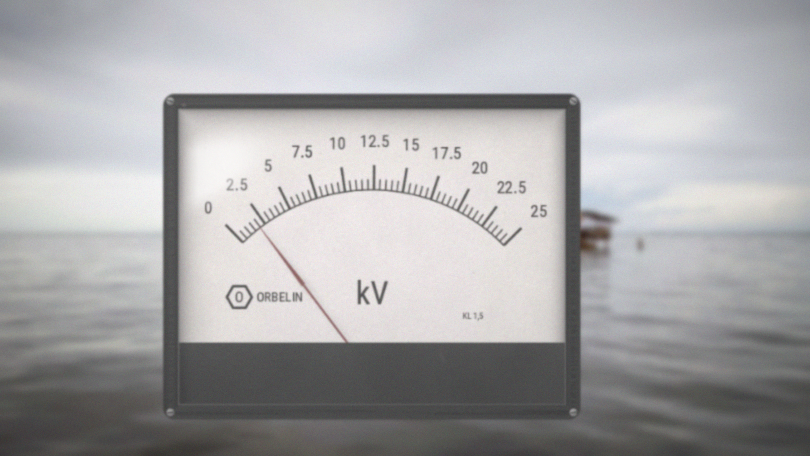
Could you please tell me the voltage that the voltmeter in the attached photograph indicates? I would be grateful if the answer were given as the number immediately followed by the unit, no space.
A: 2kV
